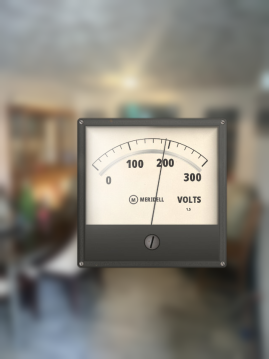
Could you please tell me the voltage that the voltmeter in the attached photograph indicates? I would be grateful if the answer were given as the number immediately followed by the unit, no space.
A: 190V
